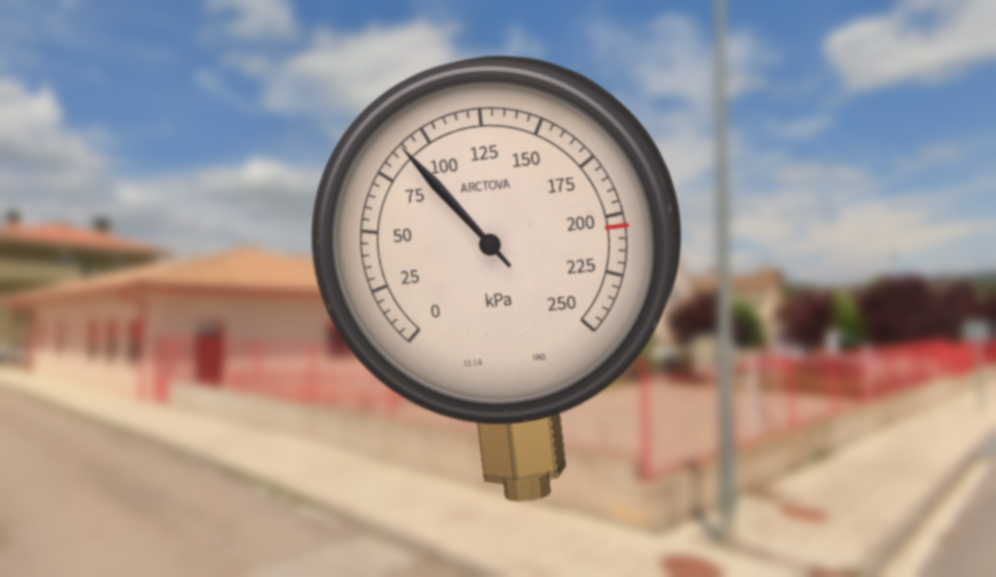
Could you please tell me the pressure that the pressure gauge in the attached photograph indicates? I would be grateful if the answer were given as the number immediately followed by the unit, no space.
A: 90kPa
